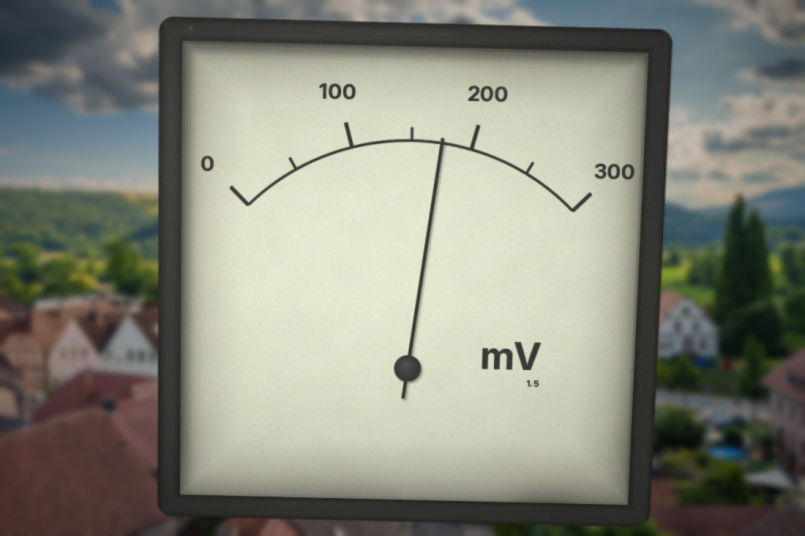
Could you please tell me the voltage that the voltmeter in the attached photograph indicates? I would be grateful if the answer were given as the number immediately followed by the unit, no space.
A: 175mV
